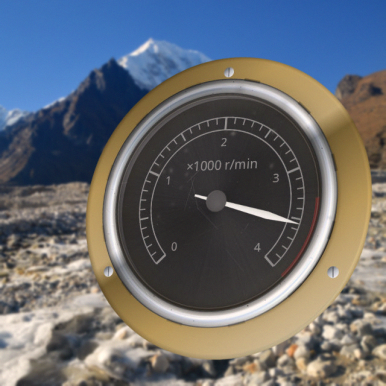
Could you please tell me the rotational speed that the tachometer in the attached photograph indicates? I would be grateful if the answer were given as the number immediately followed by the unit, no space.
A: 3550rpm
